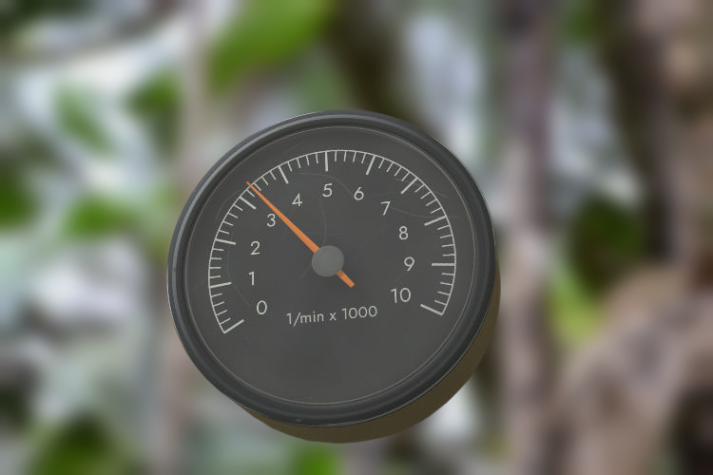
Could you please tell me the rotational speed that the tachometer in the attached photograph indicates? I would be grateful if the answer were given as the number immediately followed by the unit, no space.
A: 3300rpm
